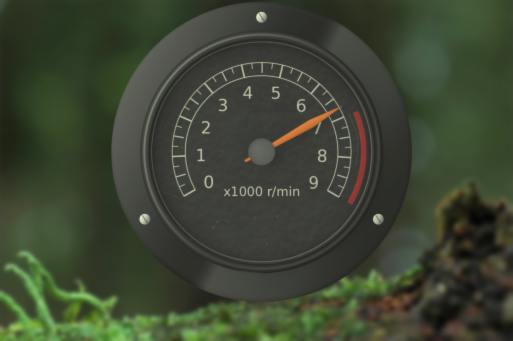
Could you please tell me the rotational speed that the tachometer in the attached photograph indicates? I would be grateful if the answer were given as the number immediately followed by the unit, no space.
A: 6750rpm
